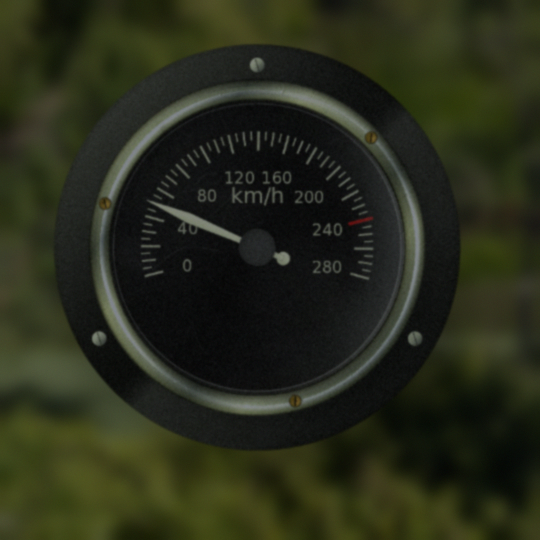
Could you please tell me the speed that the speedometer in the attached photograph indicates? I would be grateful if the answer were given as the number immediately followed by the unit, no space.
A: 50km/h
